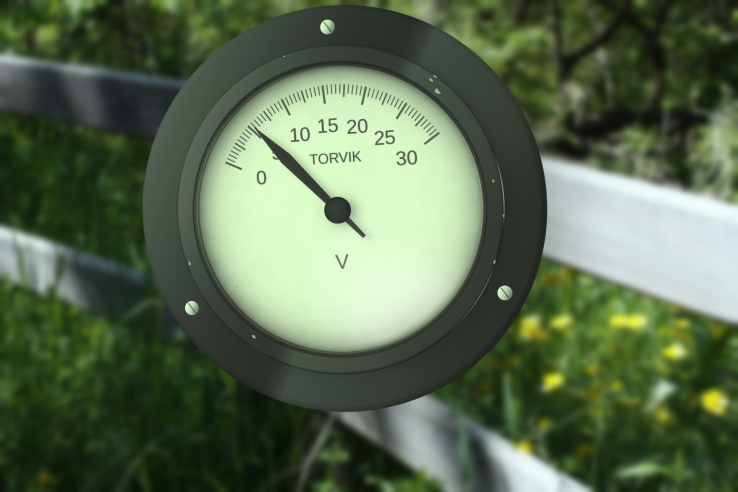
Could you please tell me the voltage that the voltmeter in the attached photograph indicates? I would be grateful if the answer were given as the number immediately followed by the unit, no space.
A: 5.5V
